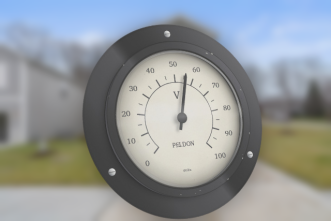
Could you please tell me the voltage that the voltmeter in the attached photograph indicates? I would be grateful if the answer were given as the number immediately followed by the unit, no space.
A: 55V
